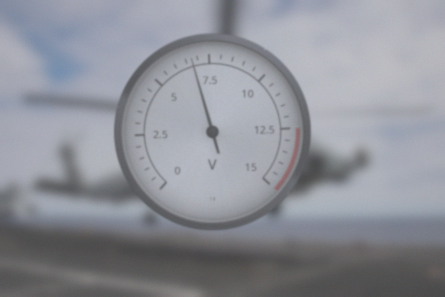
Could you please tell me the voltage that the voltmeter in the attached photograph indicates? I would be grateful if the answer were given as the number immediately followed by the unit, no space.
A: 6.75V
